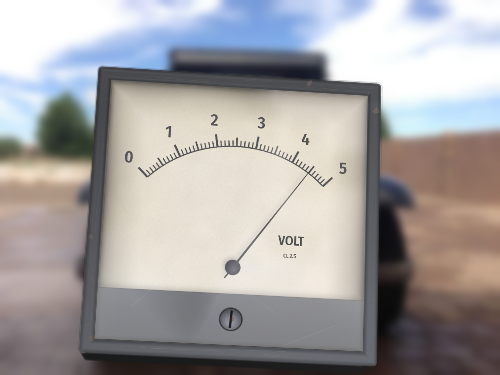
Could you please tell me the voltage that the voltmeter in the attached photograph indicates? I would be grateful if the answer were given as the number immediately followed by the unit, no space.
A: 4.5V
